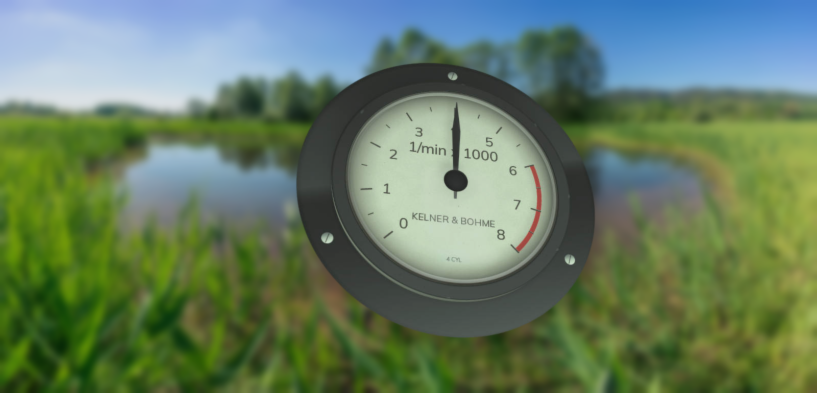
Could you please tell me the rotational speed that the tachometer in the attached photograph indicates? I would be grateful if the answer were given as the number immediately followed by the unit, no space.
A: 4000rpm
